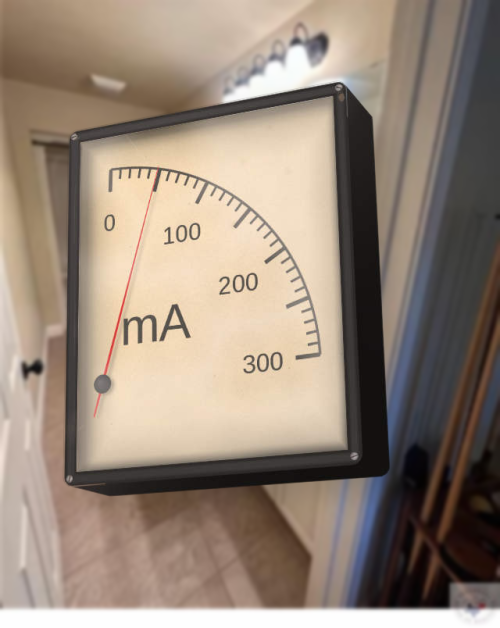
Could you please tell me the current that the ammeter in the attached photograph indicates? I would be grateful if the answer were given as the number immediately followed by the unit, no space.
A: 50mA
